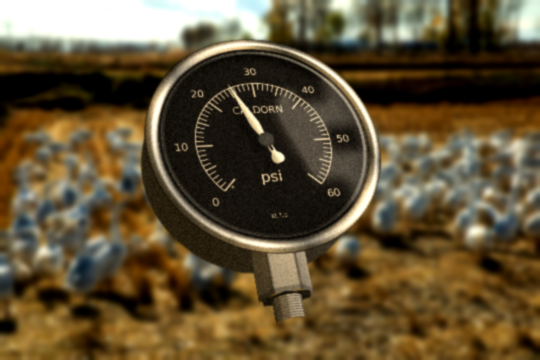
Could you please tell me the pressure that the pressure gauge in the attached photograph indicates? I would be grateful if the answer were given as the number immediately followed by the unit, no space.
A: 25psi
